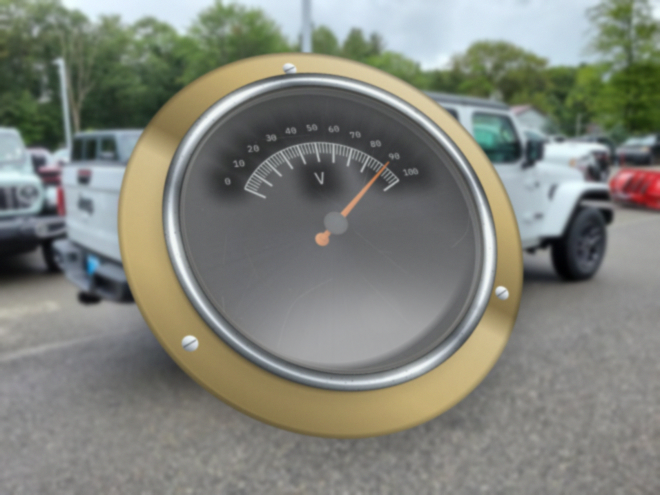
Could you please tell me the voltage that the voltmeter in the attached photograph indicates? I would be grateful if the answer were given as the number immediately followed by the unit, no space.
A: 90V
